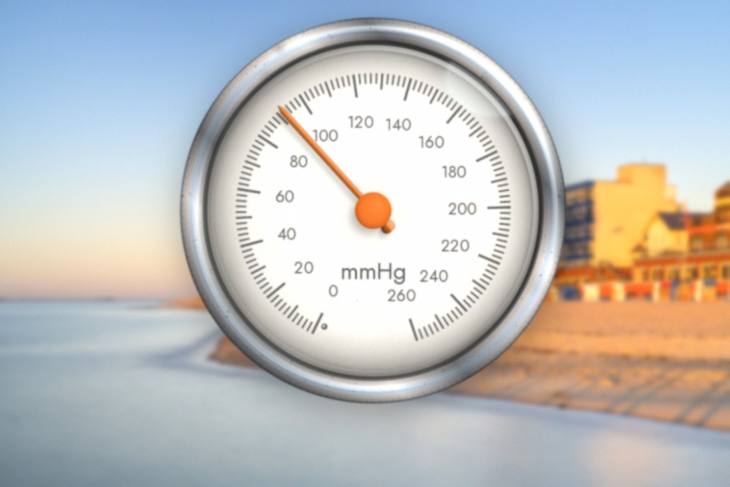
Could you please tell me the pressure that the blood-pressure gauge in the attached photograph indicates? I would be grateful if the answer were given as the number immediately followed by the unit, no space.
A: 92mmHg
